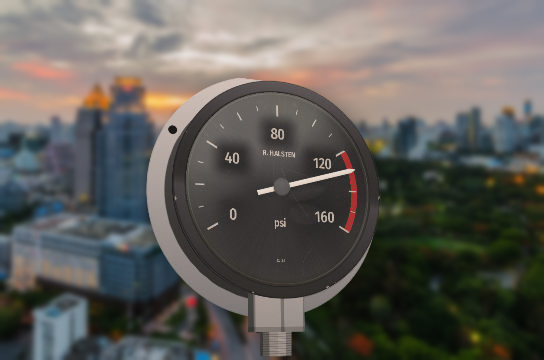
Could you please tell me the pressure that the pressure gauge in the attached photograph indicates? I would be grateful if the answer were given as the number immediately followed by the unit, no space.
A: 130psi
